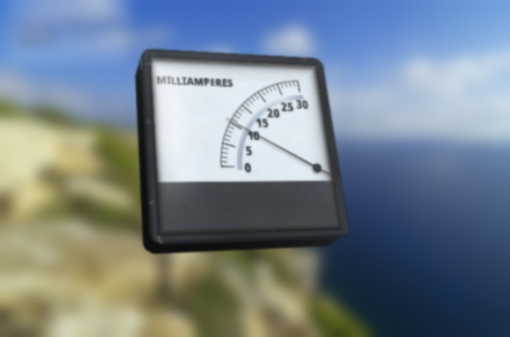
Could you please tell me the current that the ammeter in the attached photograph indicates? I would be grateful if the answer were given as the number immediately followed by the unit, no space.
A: 10mA
